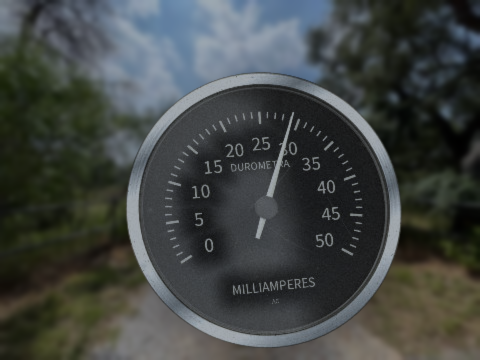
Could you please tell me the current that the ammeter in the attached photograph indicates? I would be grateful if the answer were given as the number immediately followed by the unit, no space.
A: 29mA
